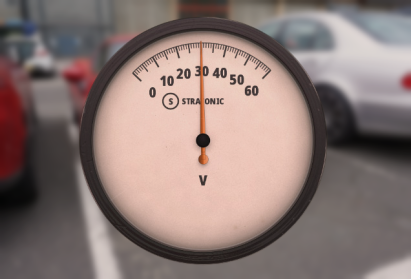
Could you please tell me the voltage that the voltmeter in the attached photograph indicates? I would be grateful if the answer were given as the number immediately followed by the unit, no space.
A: 30V
